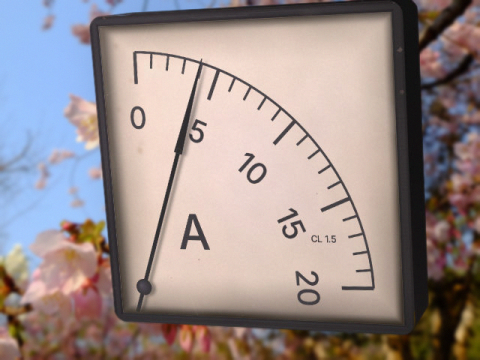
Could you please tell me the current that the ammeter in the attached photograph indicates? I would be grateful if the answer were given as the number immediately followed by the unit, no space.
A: 4A
